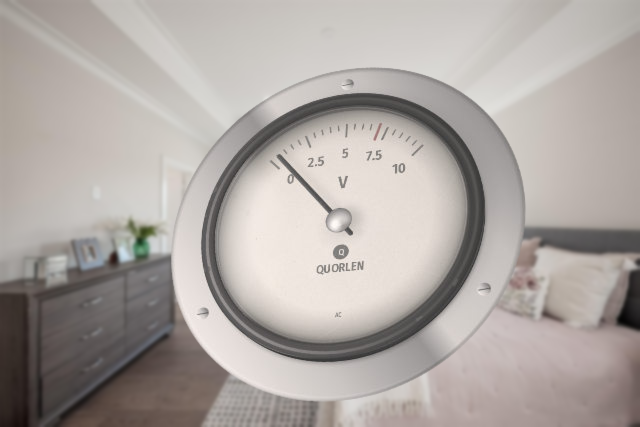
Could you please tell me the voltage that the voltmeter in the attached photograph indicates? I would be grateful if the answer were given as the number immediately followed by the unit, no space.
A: 0.5V
